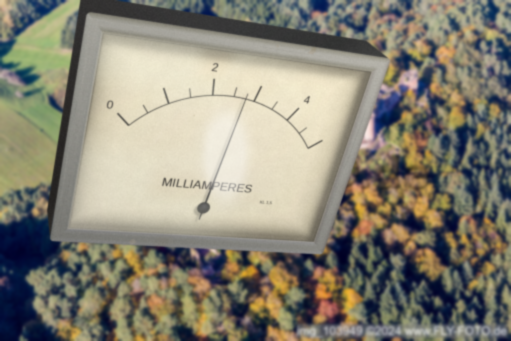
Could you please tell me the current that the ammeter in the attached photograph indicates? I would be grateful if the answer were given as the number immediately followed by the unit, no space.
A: 2.75mA
